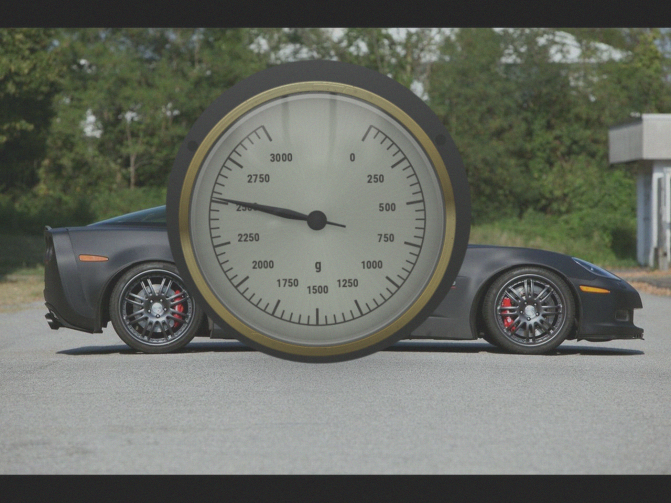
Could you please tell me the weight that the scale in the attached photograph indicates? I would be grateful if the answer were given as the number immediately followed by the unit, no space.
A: 2525g
